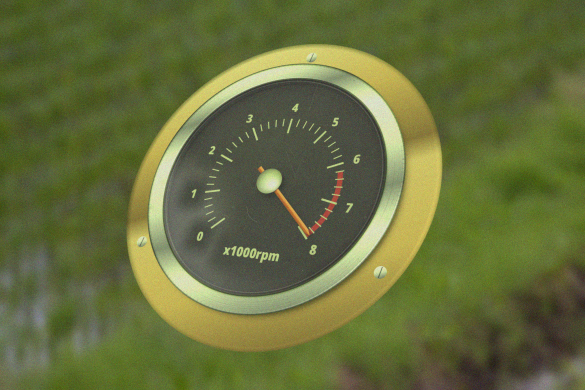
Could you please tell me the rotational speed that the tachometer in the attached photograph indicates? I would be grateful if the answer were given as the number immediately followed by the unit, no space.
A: 7900rpm
